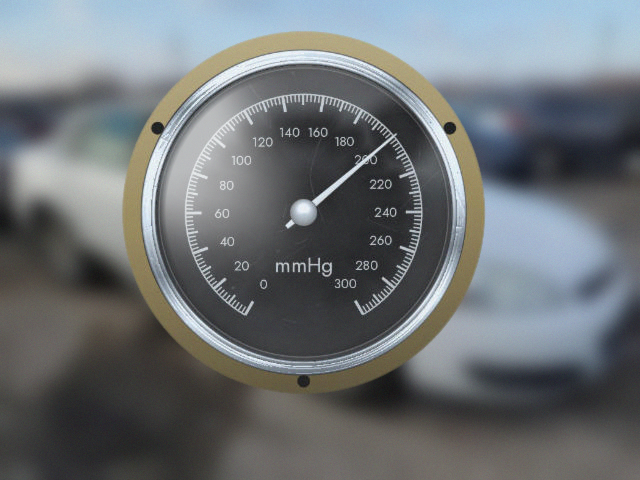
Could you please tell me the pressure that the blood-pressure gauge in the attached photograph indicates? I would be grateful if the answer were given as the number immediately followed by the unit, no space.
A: 200mmHg
